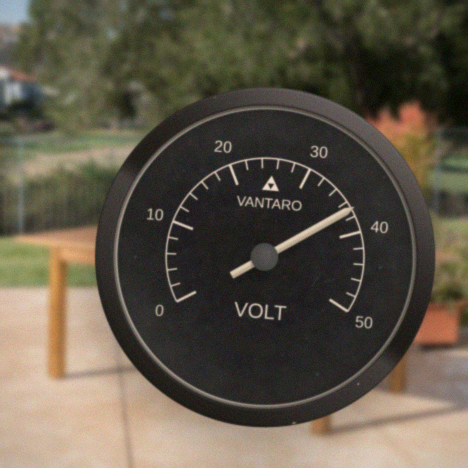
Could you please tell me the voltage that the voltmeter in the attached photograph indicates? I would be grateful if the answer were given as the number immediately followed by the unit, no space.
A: 37V
